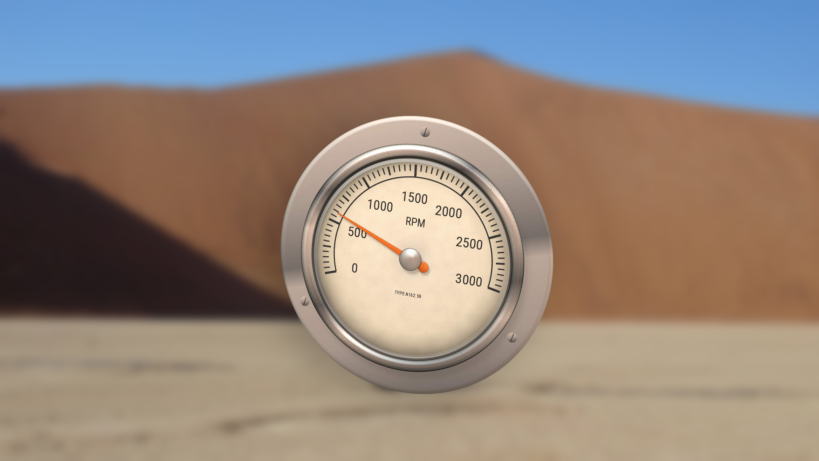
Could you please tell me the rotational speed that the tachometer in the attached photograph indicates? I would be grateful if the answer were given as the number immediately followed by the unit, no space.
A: 600rpm
